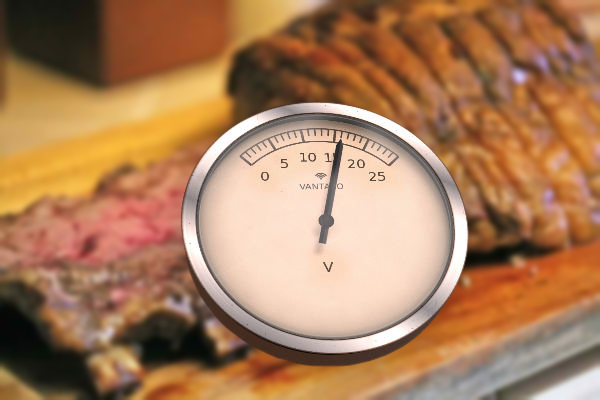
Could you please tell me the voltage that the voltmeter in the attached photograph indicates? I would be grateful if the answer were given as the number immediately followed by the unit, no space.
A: 16V
